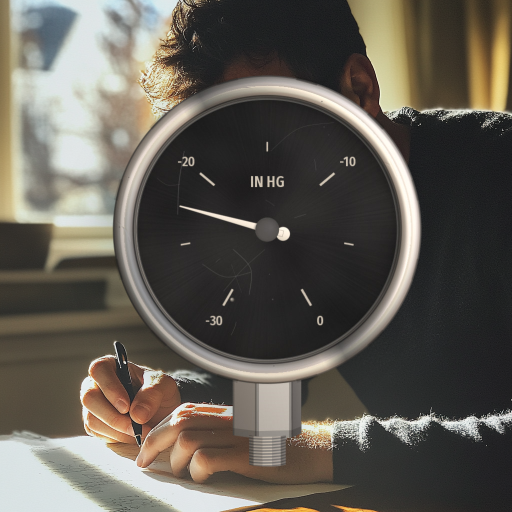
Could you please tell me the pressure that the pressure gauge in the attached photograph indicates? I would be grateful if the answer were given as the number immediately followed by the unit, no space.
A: -22.5inHg
